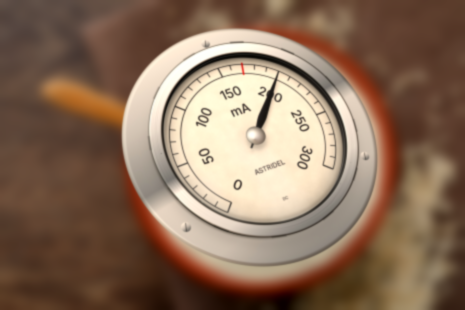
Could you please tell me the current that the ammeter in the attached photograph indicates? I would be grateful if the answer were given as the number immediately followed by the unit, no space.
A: 200mA
